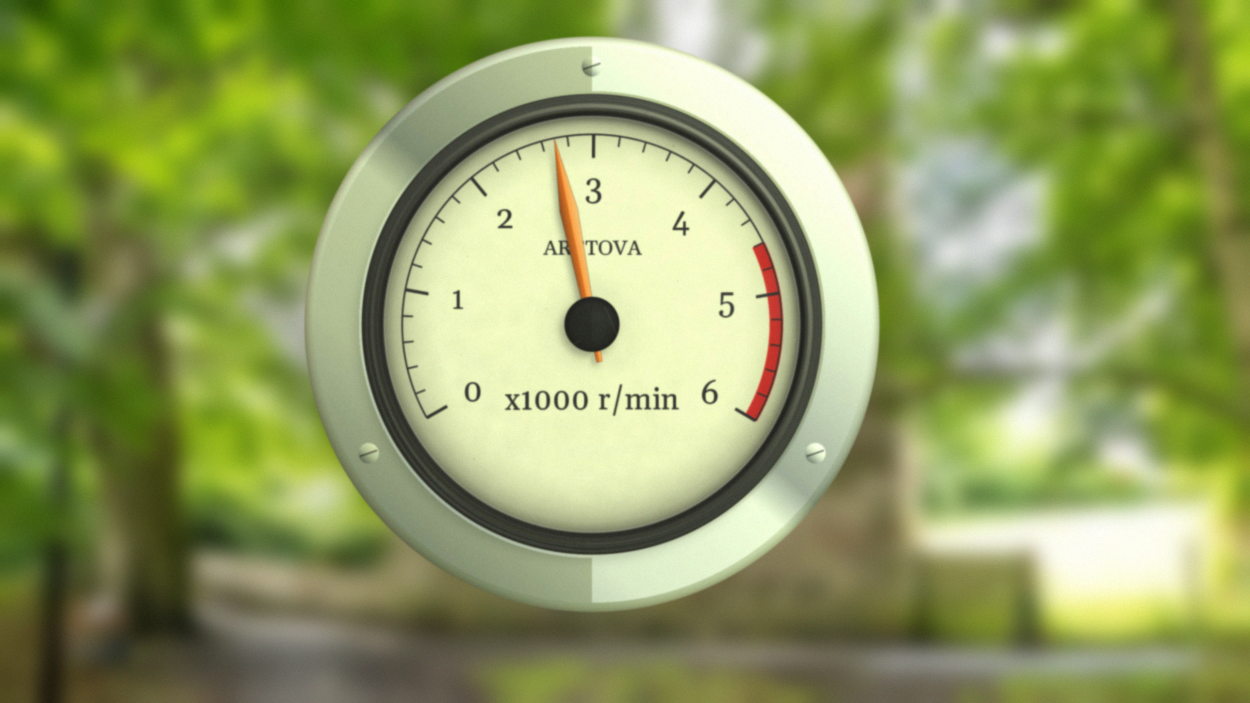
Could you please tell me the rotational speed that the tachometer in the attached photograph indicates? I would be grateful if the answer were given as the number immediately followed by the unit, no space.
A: 2700rpm
